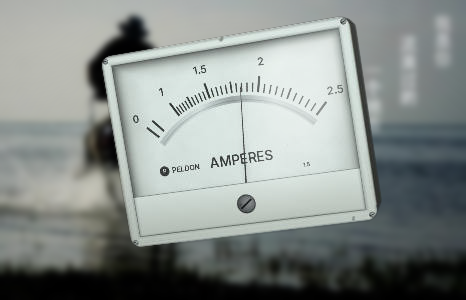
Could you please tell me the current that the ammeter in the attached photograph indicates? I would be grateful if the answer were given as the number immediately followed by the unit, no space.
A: 1.85A
